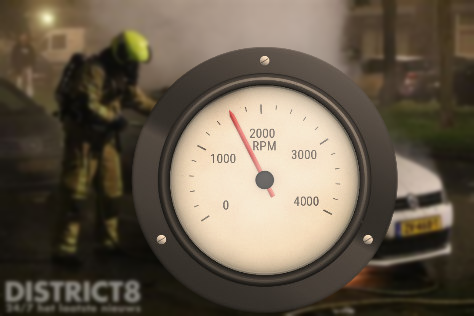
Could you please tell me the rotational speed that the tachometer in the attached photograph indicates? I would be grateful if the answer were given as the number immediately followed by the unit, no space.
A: 1600rpm
